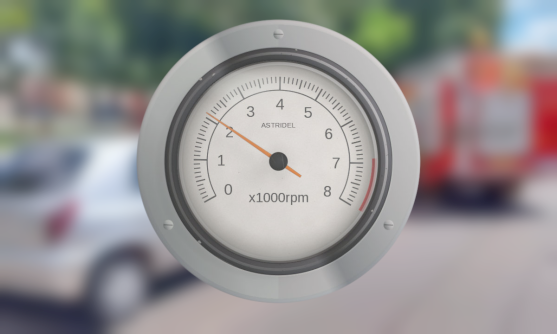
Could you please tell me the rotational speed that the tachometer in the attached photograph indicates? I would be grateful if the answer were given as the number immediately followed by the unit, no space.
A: 2100rpm
